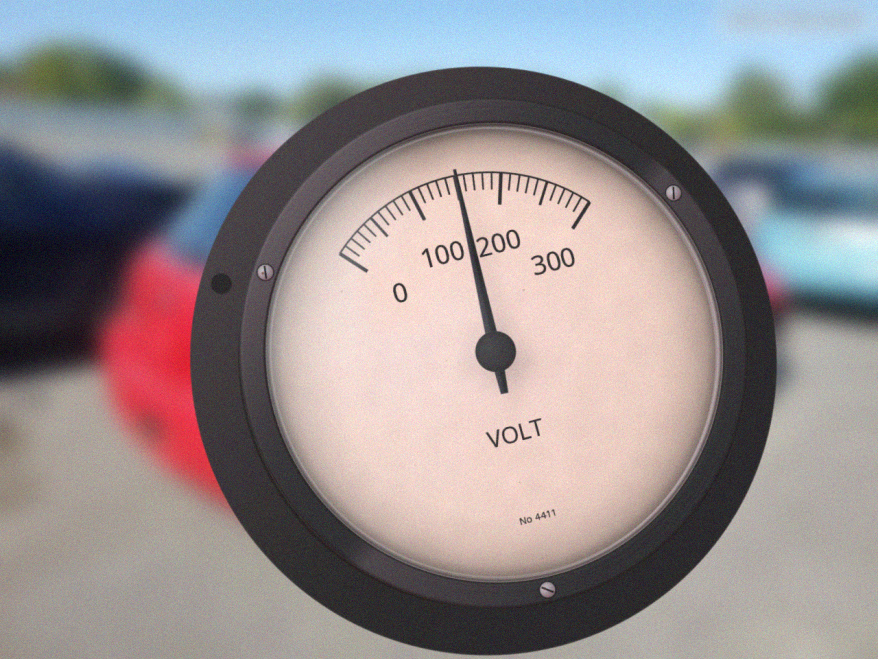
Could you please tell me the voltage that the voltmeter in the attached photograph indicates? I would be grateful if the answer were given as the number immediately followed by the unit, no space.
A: 150V
